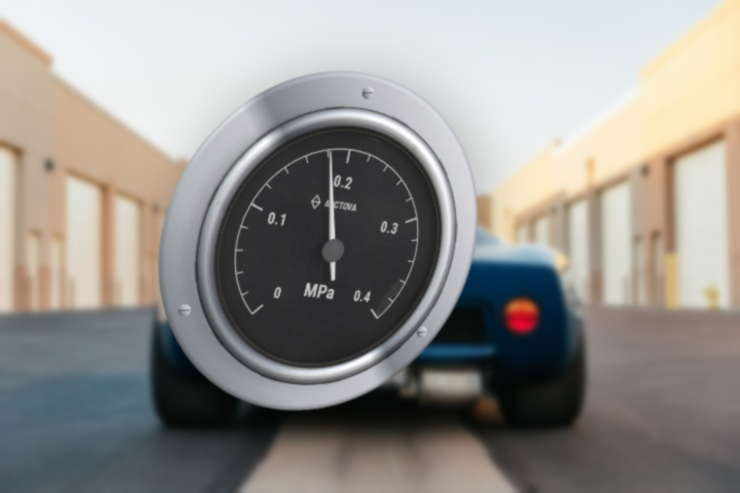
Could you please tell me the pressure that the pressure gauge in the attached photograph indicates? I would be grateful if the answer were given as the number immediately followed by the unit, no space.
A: 0.18MPa
